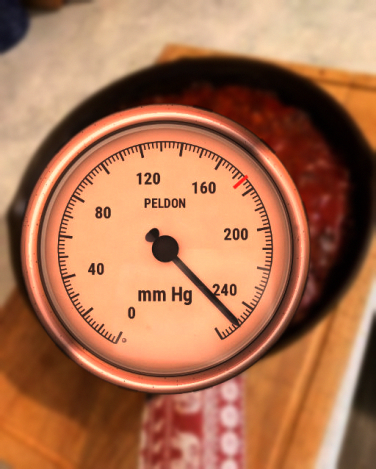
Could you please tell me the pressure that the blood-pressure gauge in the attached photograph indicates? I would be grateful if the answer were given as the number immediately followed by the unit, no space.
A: 250mmHg
